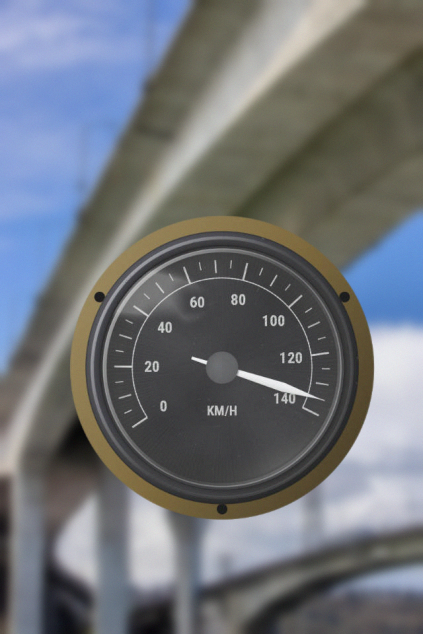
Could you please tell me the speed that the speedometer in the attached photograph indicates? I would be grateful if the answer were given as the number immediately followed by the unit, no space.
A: 135km/h
